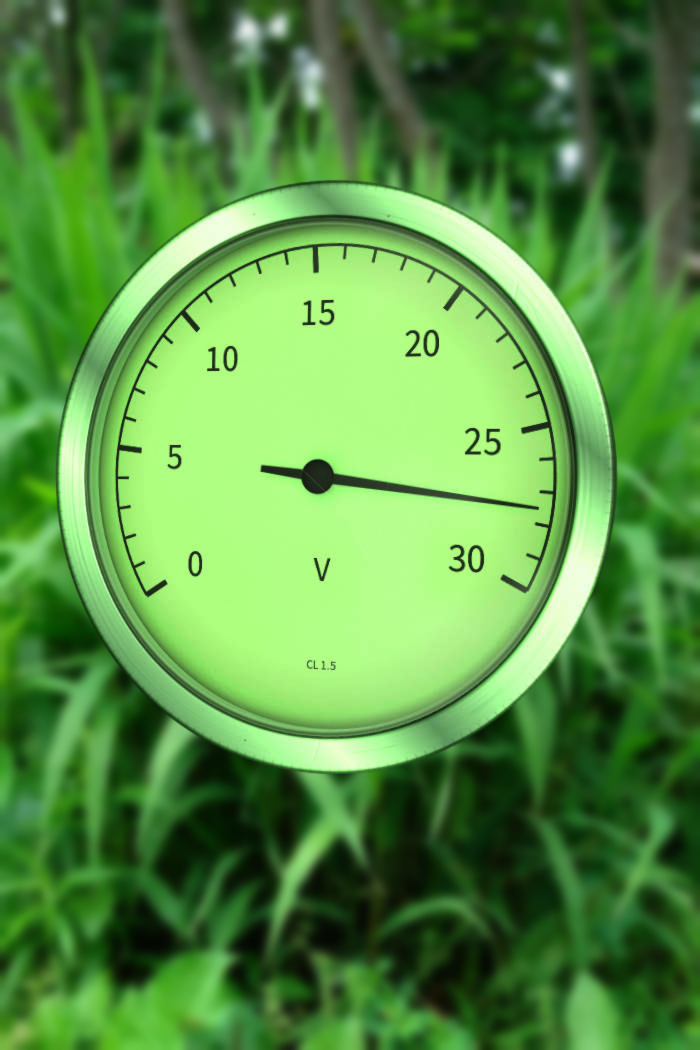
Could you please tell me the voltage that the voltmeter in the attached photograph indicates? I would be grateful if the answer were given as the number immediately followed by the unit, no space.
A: 27.5V
